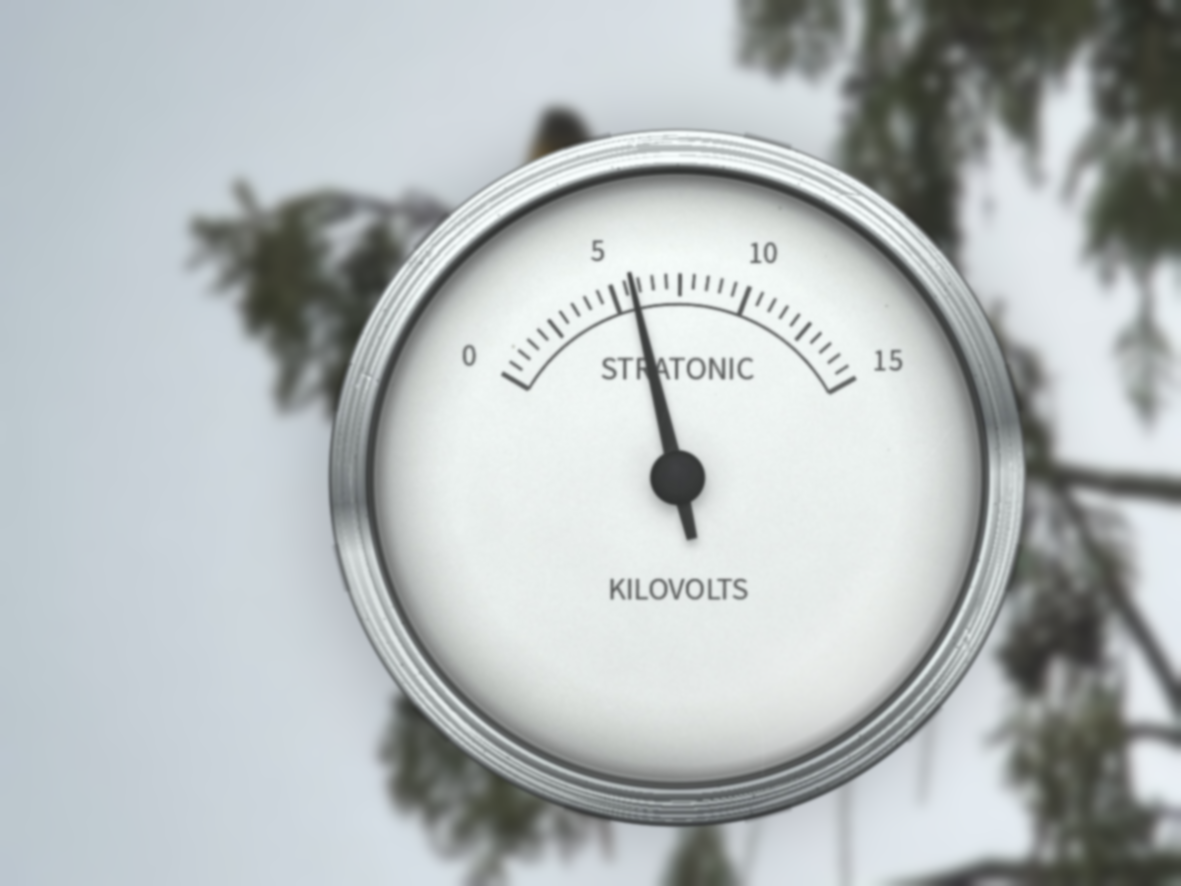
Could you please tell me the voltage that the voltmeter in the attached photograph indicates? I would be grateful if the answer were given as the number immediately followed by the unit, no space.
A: 5.75kV
